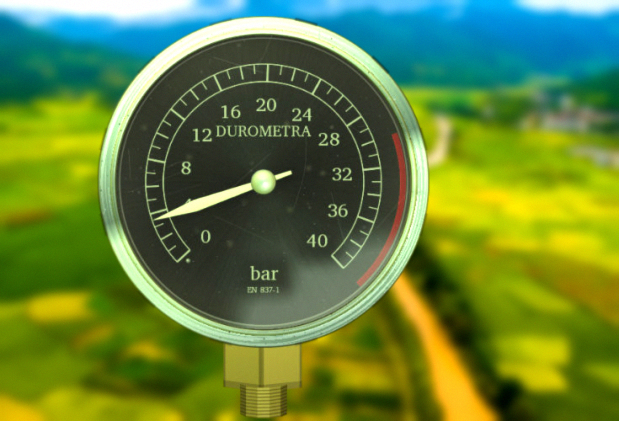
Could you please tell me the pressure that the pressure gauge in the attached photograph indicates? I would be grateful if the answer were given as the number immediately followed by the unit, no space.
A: 3.5bar
